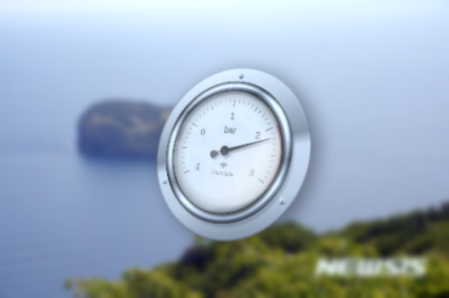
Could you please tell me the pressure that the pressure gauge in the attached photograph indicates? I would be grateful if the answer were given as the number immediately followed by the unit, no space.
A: 2.2bar
